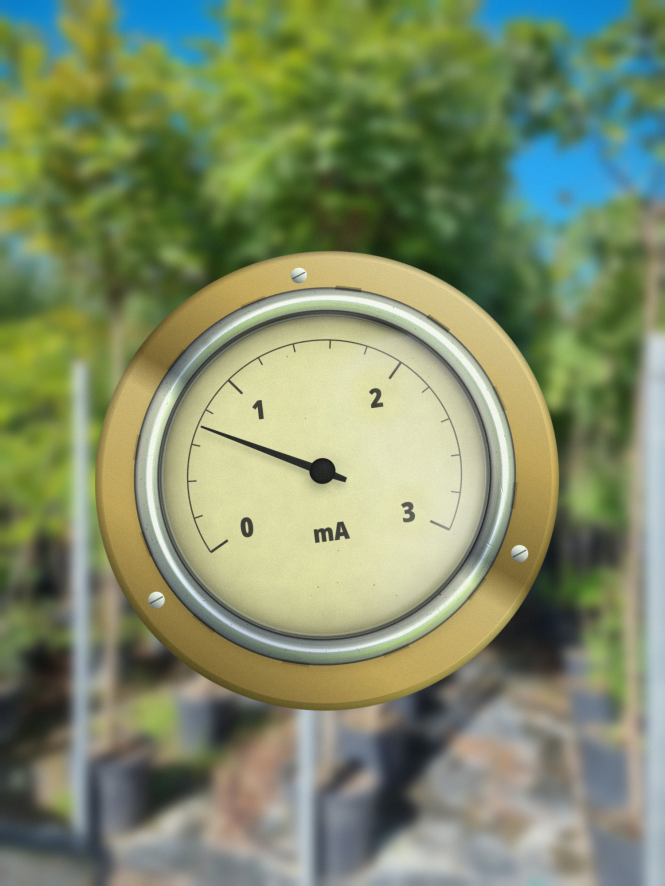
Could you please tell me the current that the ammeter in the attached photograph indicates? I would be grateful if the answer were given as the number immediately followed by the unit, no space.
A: 0.7mA
